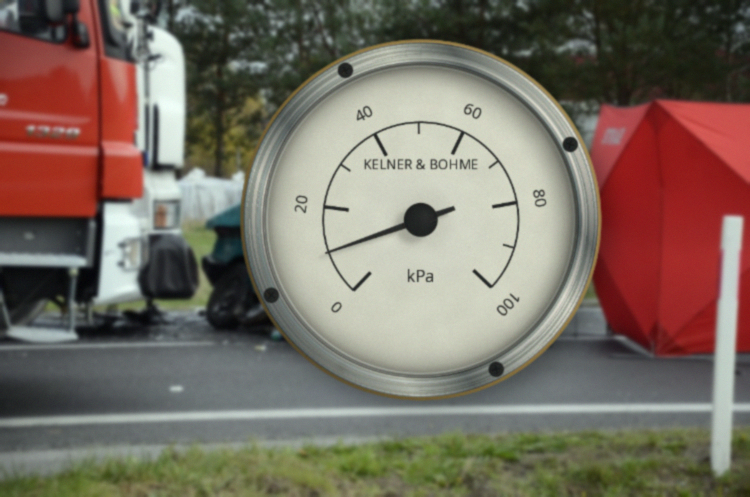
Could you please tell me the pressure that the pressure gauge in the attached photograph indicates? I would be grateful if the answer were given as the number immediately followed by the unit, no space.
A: 10kPa
